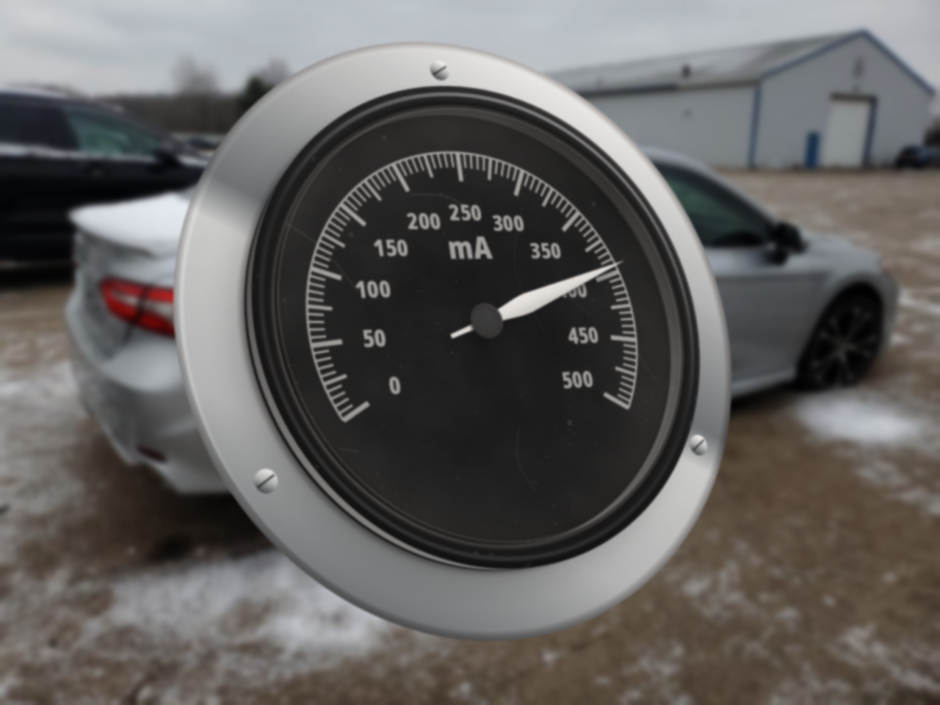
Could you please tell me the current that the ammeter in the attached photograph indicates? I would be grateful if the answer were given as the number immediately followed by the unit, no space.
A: 395mA
